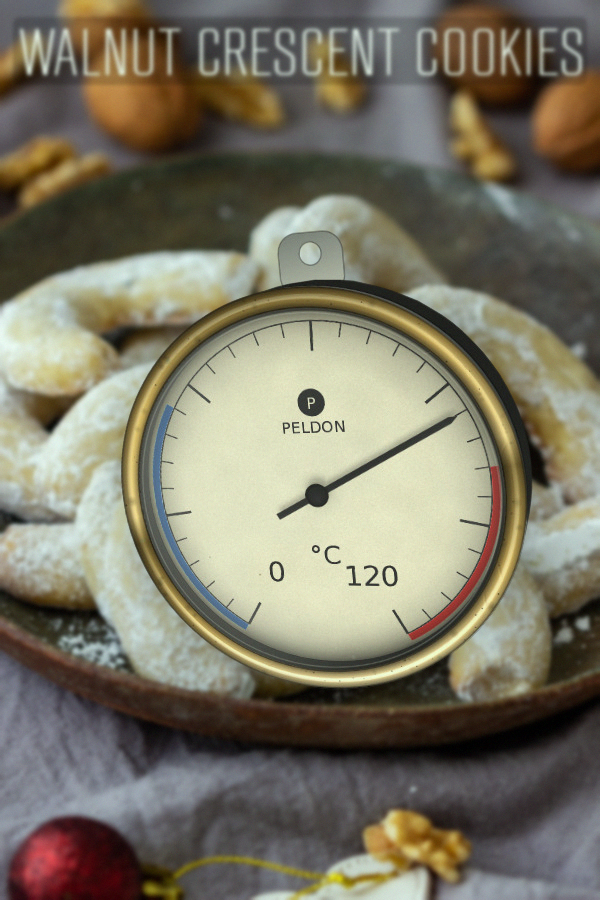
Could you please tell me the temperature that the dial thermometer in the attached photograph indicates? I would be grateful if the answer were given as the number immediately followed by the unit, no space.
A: 84°C
